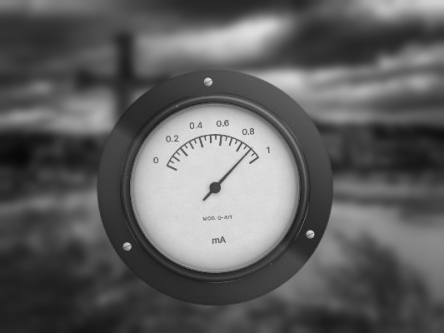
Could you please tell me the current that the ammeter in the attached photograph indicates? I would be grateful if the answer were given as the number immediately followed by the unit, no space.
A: 0.9mA
